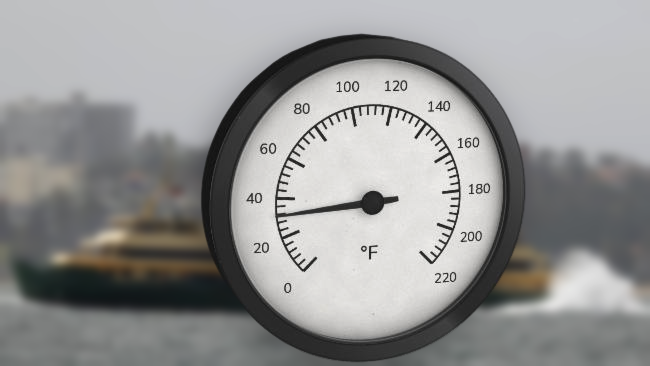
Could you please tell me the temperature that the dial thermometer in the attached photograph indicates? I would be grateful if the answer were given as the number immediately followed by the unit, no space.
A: 32°F
